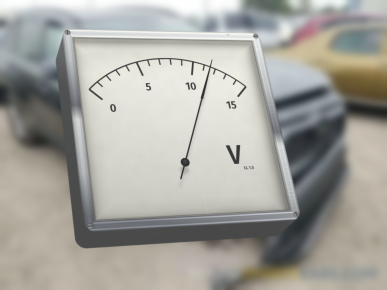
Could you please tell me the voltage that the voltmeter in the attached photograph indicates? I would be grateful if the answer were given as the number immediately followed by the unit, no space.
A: 11.5V
